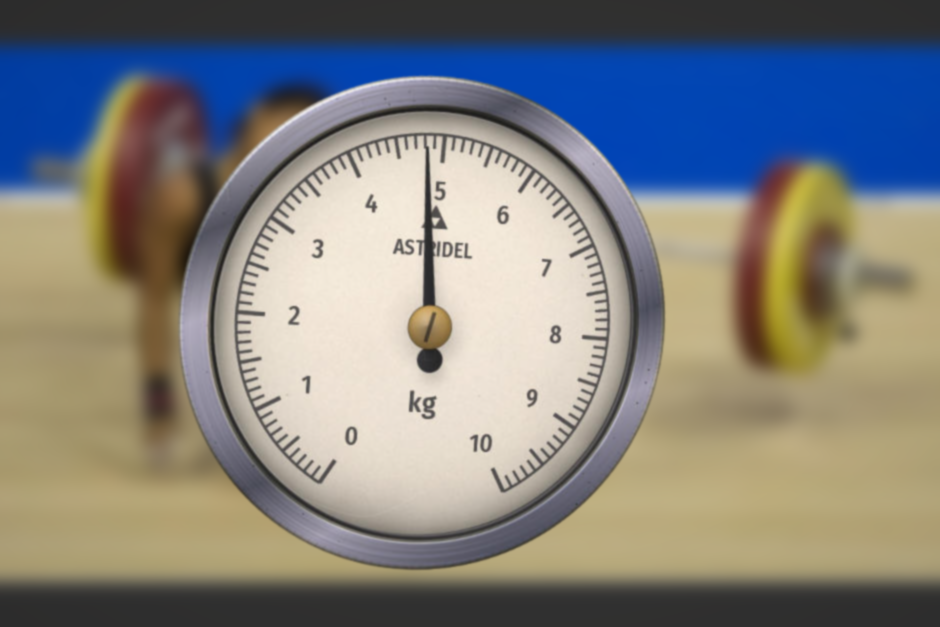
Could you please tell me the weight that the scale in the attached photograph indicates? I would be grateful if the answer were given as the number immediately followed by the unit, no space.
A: 4.8kg
